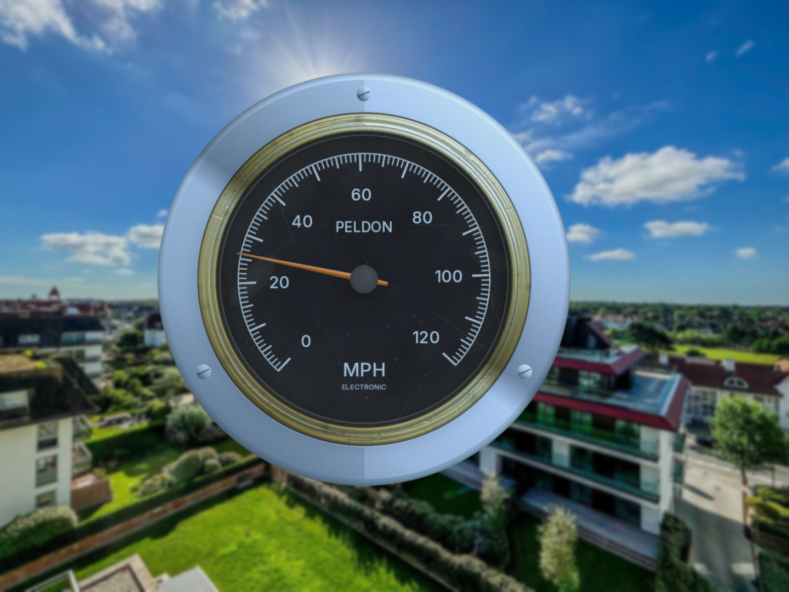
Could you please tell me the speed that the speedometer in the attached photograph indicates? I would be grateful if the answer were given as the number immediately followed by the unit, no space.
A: 26mph
